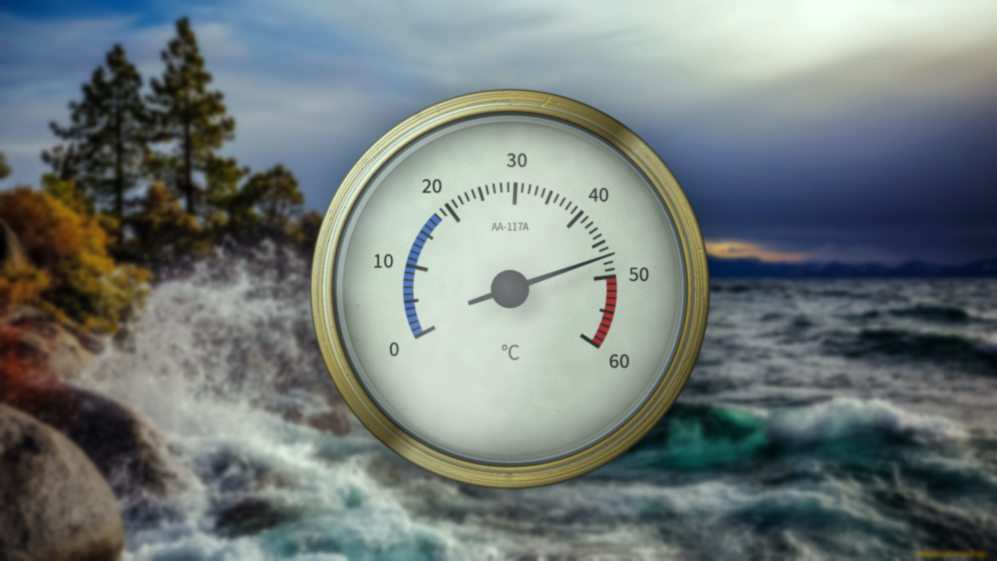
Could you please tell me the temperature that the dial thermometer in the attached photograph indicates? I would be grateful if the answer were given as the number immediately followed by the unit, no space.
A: 47°C
